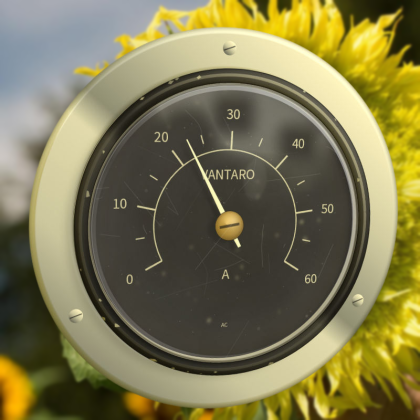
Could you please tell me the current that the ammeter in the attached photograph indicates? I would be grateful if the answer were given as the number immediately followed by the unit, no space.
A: 22.5A
